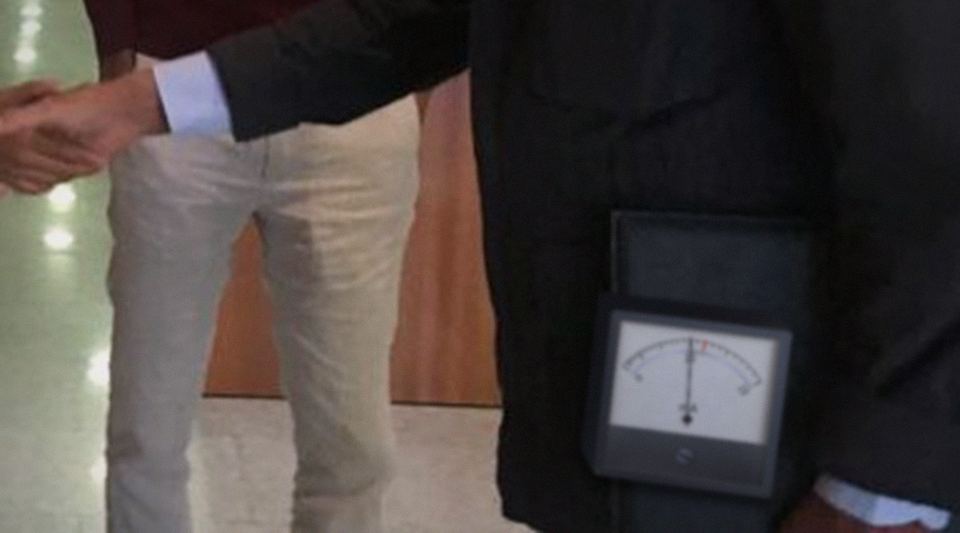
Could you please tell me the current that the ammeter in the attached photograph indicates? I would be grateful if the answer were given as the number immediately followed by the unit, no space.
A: 10mA
